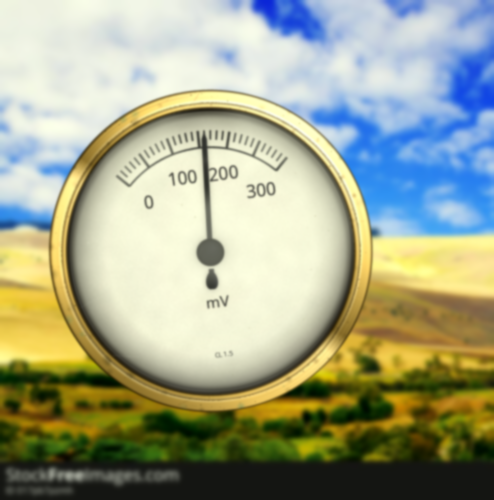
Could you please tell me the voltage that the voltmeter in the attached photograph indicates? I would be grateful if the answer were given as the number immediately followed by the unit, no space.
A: 160mV
